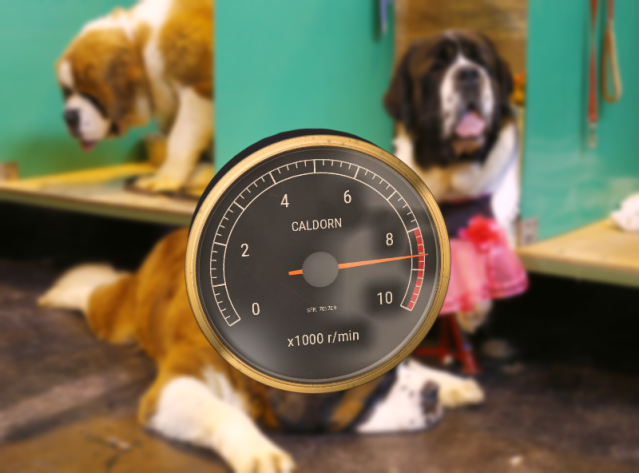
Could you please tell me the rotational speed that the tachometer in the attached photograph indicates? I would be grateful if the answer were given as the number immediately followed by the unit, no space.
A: 8600rpm
